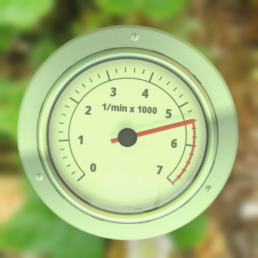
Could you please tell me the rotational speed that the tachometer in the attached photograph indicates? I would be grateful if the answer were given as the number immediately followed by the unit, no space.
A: 5400rpm
